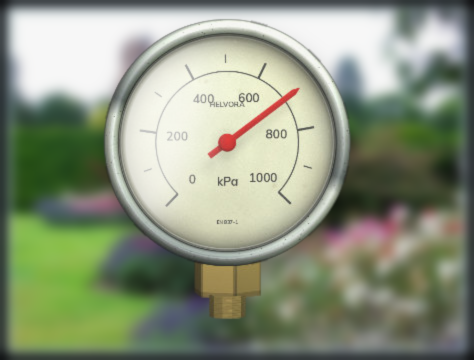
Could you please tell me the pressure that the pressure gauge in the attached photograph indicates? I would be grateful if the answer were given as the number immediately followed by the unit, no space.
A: 700kPa
